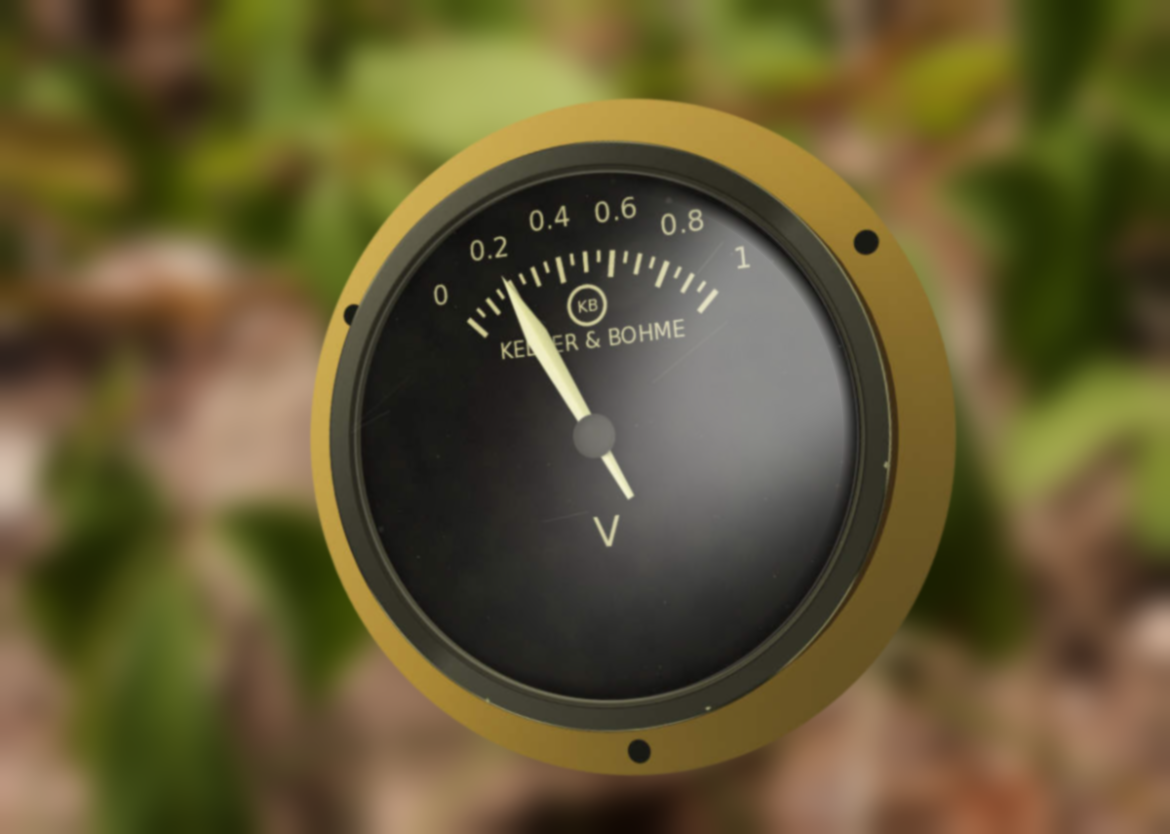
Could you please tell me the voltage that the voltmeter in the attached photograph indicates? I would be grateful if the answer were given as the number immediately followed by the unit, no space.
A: 0.2V
